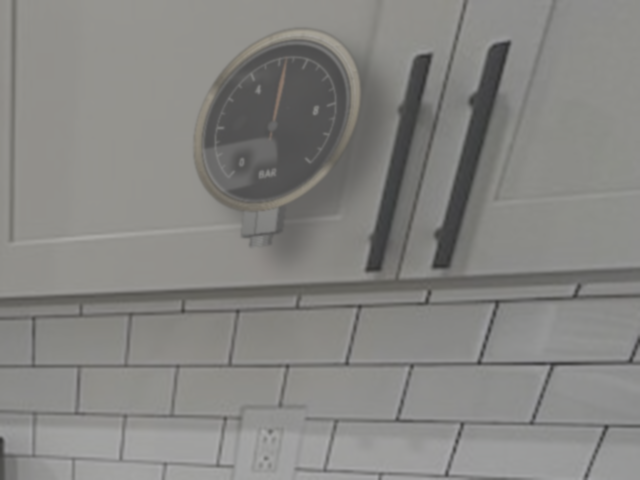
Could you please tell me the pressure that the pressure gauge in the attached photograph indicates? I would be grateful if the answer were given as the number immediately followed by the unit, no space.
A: 5.25bar
